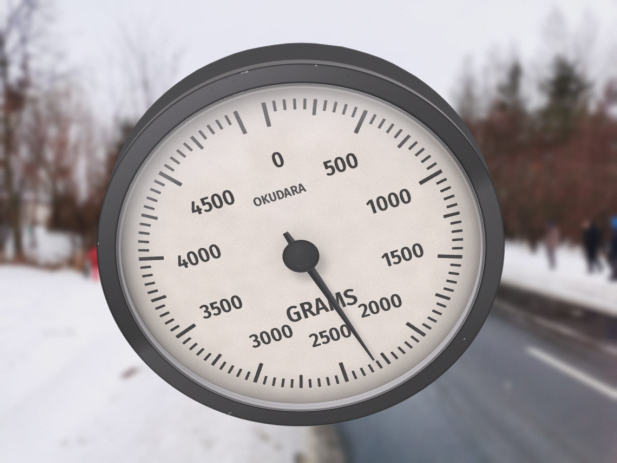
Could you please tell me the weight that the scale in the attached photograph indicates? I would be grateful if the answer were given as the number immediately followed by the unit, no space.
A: 2300g
